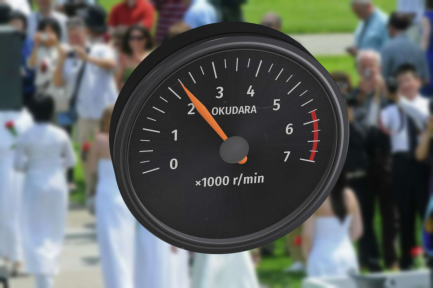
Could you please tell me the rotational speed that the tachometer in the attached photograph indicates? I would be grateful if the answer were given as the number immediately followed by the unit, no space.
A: 2250rpm
